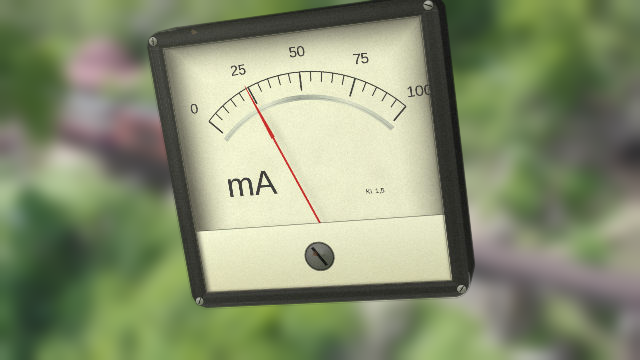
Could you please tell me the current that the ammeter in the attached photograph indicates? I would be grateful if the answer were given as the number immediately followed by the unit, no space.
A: 25mA
